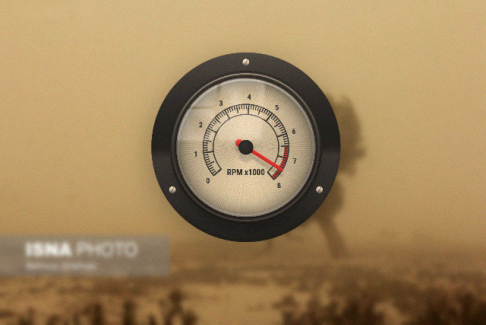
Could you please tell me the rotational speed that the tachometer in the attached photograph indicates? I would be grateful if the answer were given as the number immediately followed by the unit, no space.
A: 7500rpm
